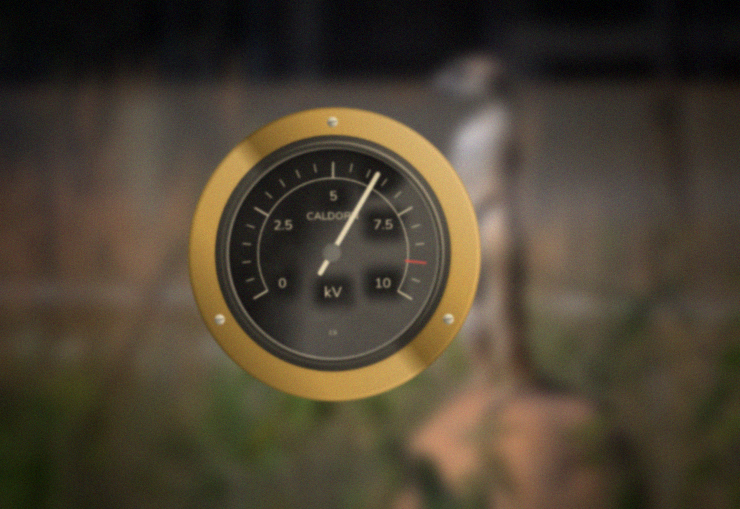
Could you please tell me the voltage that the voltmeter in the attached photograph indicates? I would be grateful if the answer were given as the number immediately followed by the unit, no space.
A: 6.25kV
